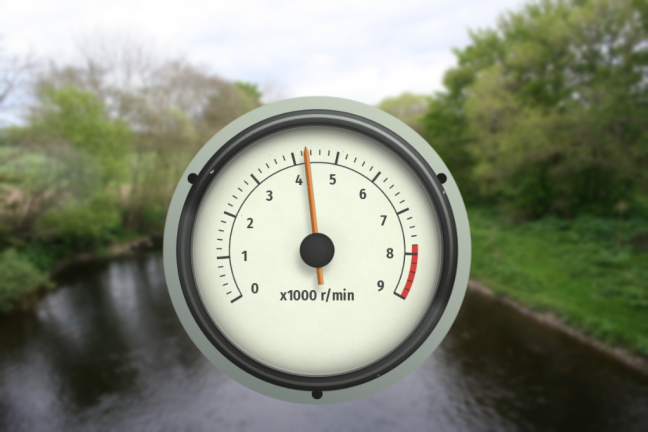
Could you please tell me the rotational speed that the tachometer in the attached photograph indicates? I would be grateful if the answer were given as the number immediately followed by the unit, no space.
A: 4300rpm
